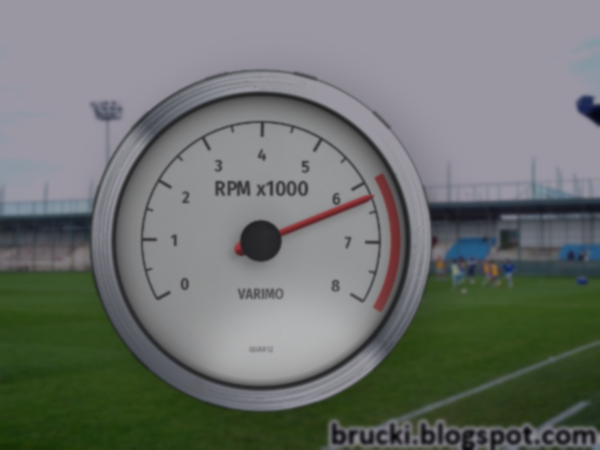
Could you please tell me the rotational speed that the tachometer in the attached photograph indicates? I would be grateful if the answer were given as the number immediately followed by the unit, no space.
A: 6250rpm
